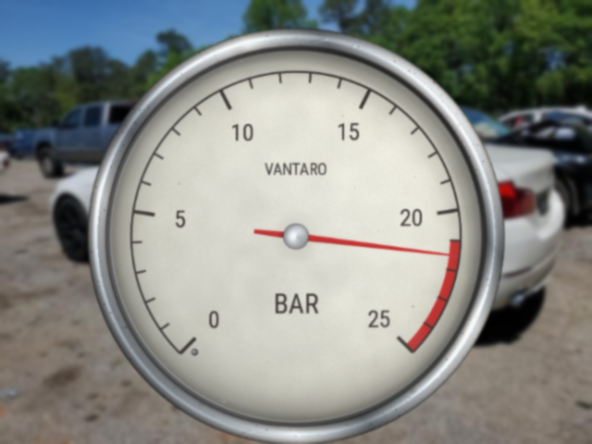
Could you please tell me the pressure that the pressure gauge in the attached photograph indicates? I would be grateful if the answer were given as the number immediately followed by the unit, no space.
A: 21.5bar
